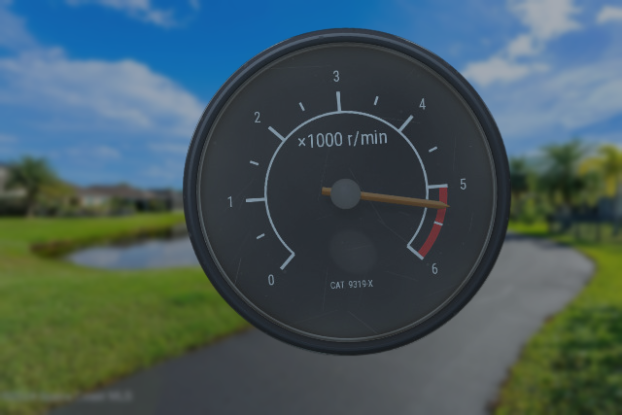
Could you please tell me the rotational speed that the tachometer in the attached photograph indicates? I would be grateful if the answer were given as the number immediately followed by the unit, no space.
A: 5250rpm
